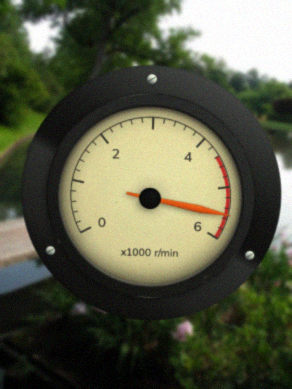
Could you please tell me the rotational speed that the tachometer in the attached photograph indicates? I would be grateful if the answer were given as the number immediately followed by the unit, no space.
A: 5500rpm
